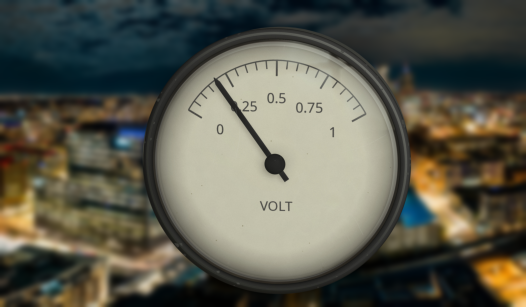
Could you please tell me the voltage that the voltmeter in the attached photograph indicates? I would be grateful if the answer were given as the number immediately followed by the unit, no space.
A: 0.2V
